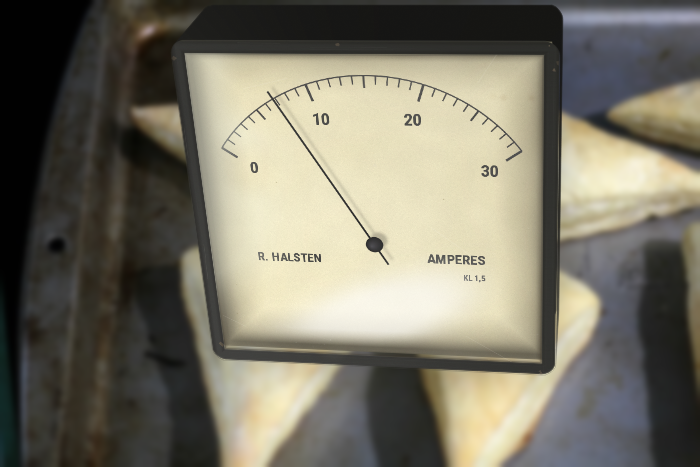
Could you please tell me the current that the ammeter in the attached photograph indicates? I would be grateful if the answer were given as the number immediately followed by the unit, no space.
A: 7A
